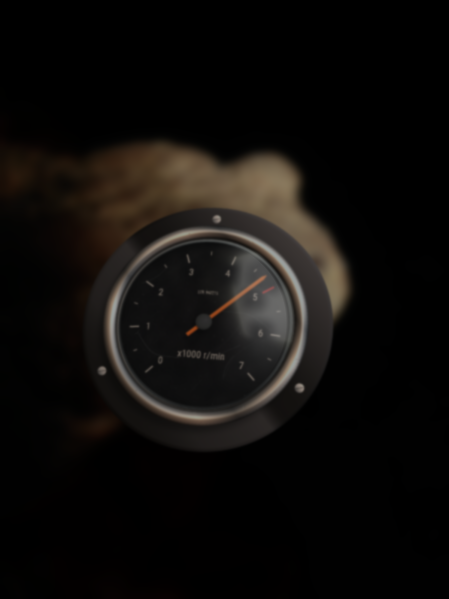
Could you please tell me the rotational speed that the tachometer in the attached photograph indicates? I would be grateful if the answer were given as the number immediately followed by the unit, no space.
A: 4750rpm
